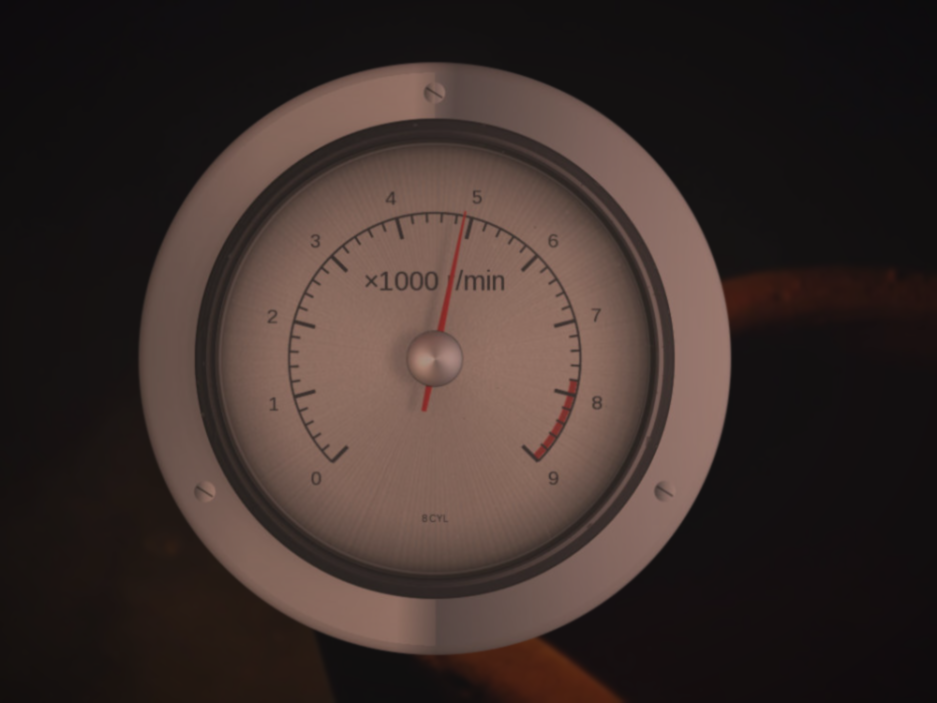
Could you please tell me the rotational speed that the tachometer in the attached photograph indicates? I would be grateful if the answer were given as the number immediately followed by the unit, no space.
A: 4900rpm
